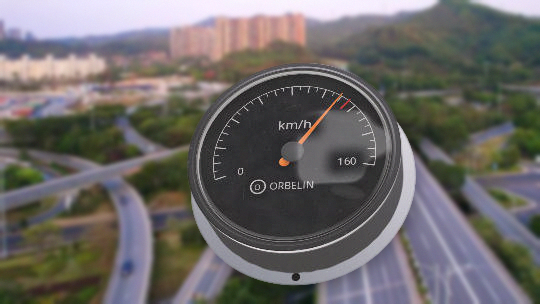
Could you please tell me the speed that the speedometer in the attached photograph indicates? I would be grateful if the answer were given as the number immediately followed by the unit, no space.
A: 110km/h
